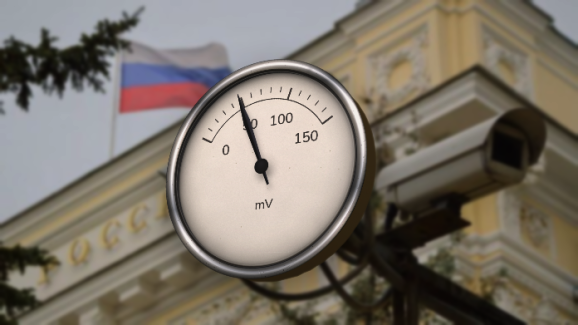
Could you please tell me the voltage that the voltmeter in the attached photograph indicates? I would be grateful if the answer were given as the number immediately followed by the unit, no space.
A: 50mV
